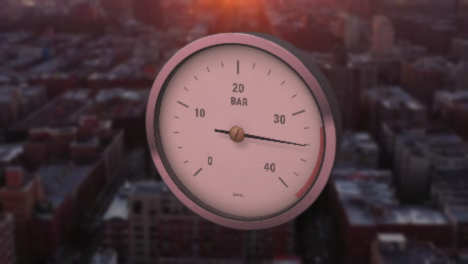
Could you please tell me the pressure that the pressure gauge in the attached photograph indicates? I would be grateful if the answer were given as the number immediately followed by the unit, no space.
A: 34bar
